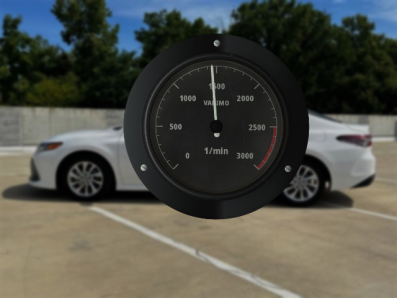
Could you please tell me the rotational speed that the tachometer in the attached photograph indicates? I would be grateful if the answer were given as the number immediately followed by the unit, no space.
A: 1450rpm
